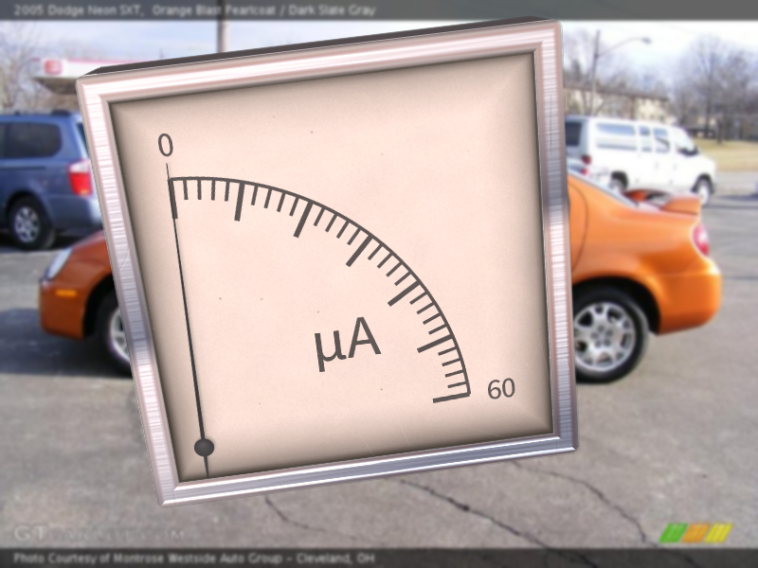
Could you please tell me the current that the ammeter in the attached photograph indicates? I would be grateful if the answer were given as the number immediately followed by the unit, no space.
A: 0µA
